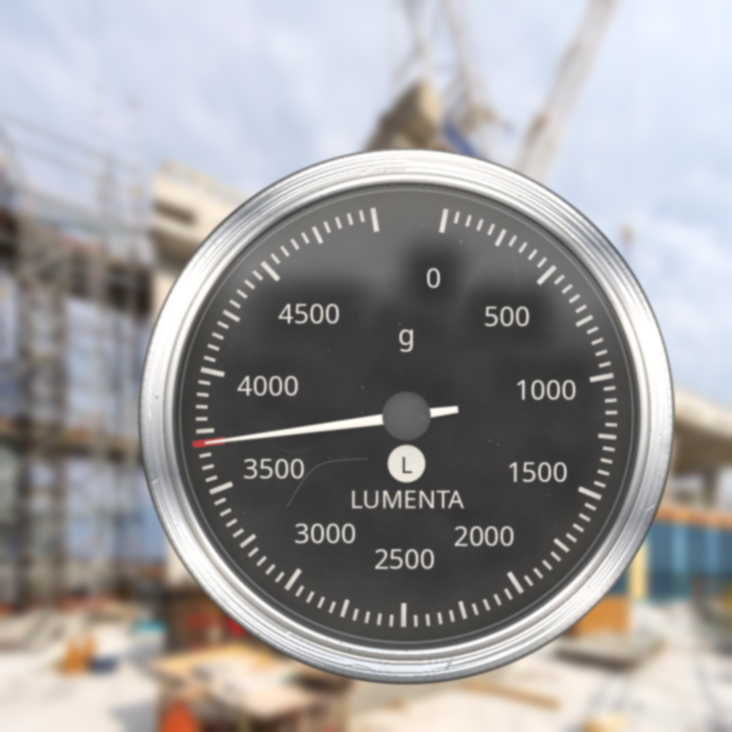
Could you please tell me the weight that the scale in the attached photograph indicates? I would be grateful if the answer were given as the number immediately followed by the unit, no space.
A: 3700g
